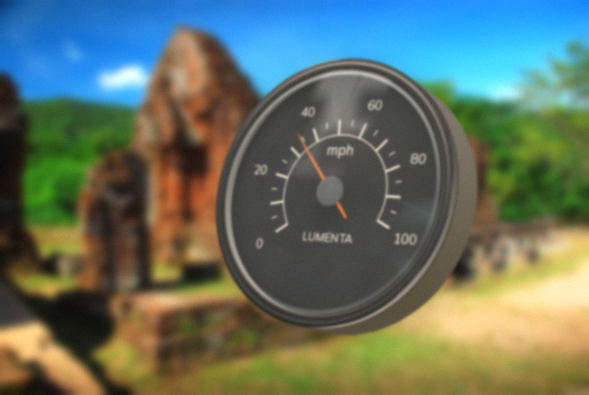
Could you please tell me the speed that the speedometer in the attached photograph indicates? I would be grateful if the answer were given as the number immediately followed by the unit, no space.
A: 35mph
